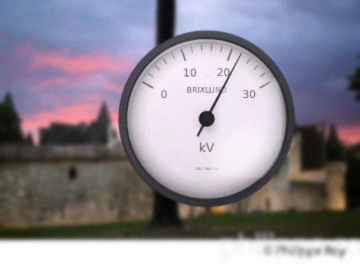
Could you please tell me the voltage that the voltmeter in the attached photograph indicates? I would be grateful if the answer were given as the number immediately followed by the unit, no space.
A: 22kV
